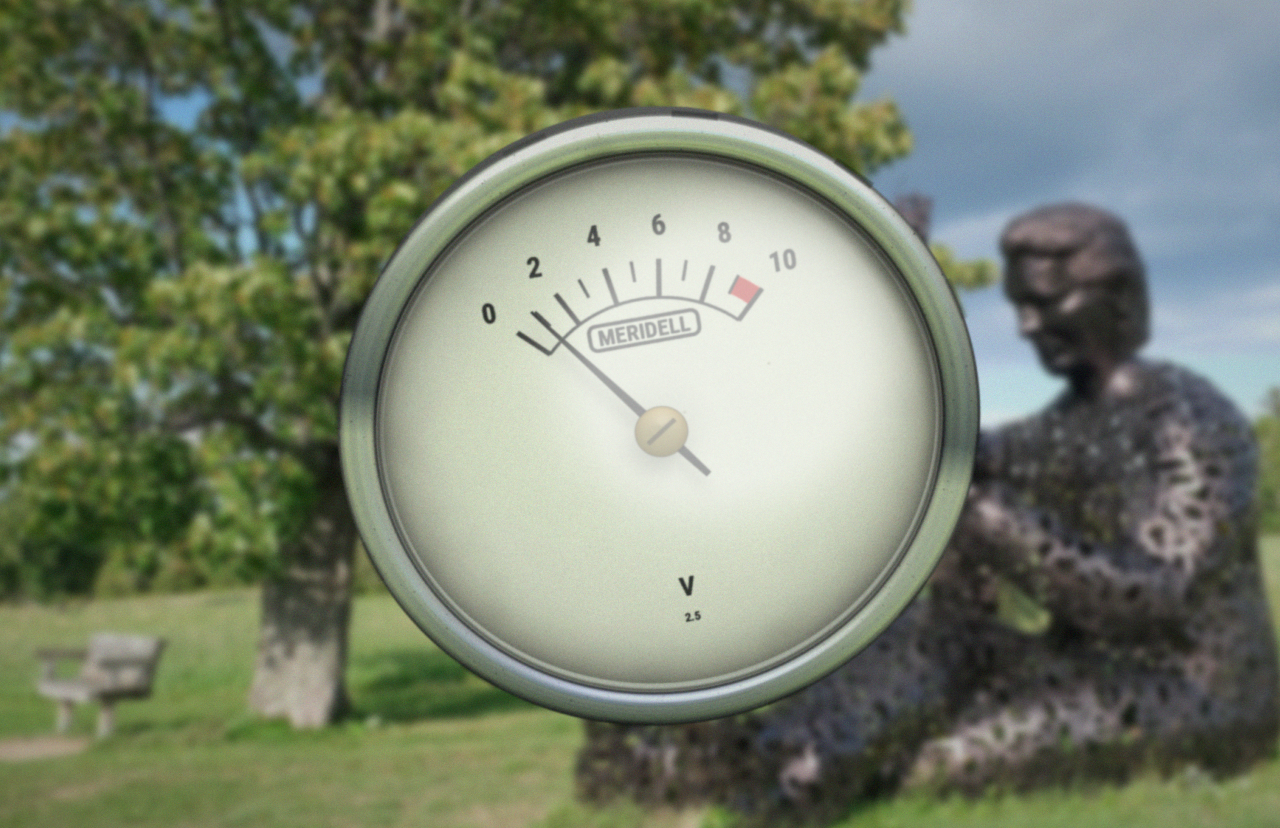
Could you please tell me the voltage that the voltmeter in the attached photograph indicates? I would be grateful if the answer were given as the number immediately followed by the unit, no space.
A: 1V
